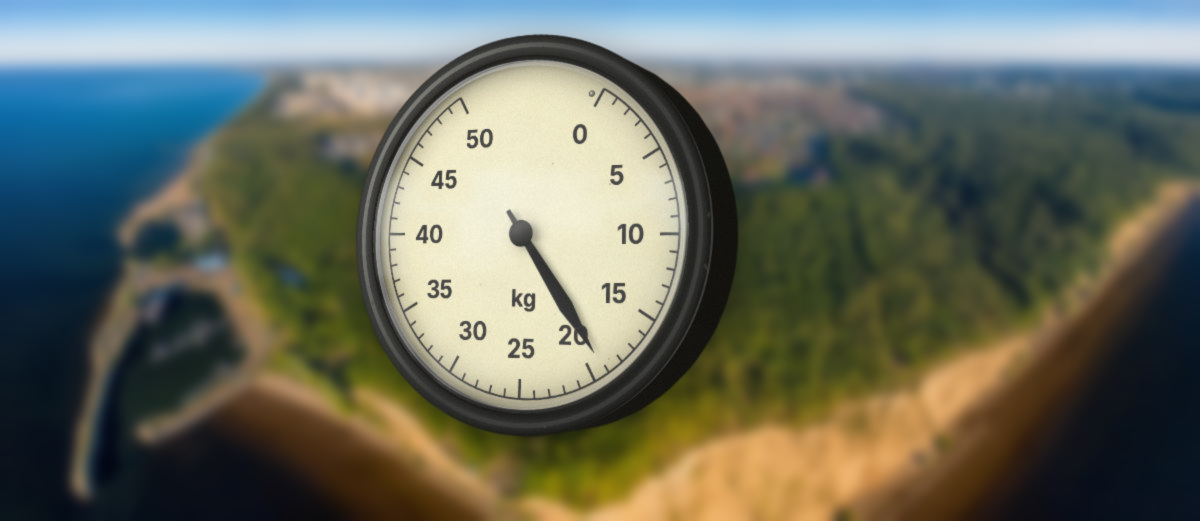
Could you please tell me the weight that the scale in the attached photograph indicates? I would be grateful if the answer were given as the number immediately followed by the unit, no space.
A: 19kg
